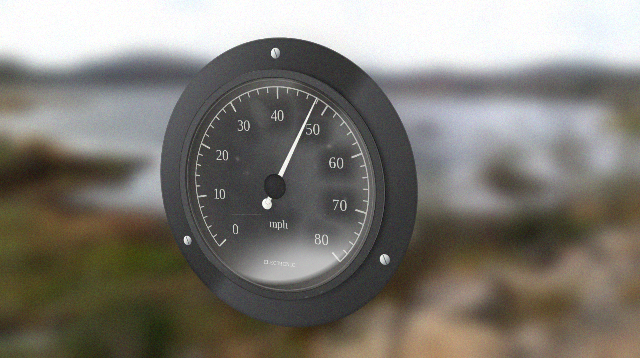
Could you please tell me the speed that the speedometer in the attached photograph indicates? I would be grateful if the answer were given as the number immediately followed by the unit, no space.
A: 48mph
